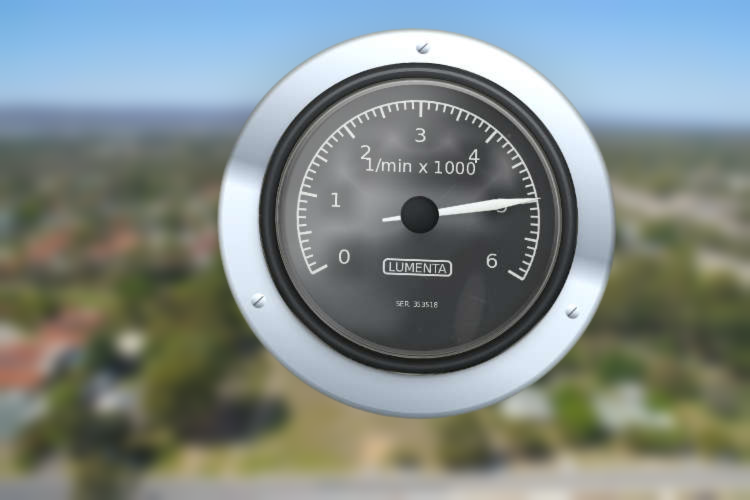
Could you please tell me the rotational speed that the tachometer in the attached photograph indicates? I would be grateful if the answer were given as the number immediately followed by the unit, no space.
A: 5000rpm
